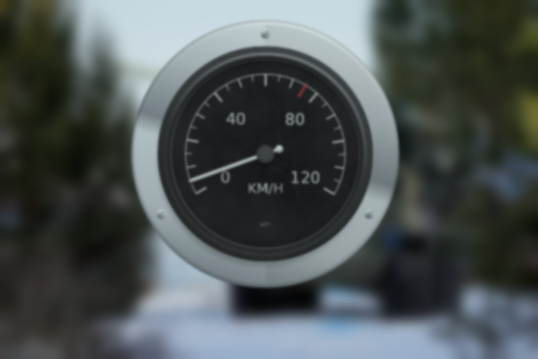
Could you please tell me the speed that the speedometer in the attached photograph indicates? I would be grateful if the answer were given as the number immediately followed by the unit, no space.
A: 5km/h
